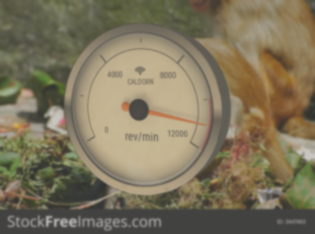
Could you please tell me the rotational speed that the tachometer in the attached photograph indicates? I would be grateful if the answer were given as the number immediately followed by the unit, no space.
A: 11000rpm
